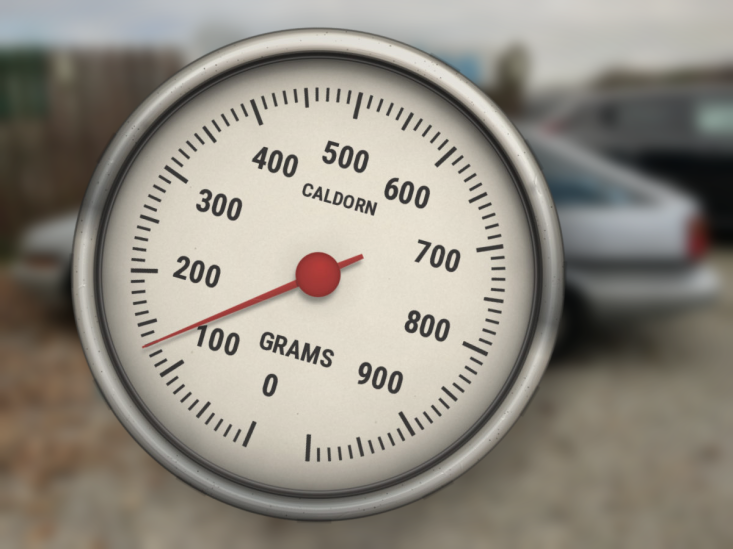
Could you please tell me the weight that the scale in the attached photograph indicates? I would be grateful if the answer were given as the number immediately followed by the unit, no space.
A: 130g
